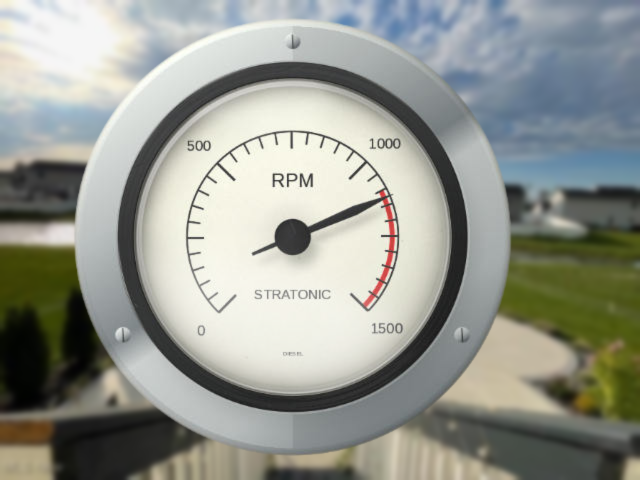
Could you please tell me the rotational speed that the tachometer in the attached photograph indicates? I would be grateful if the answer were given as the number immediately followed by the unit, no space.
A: 1125rpm
